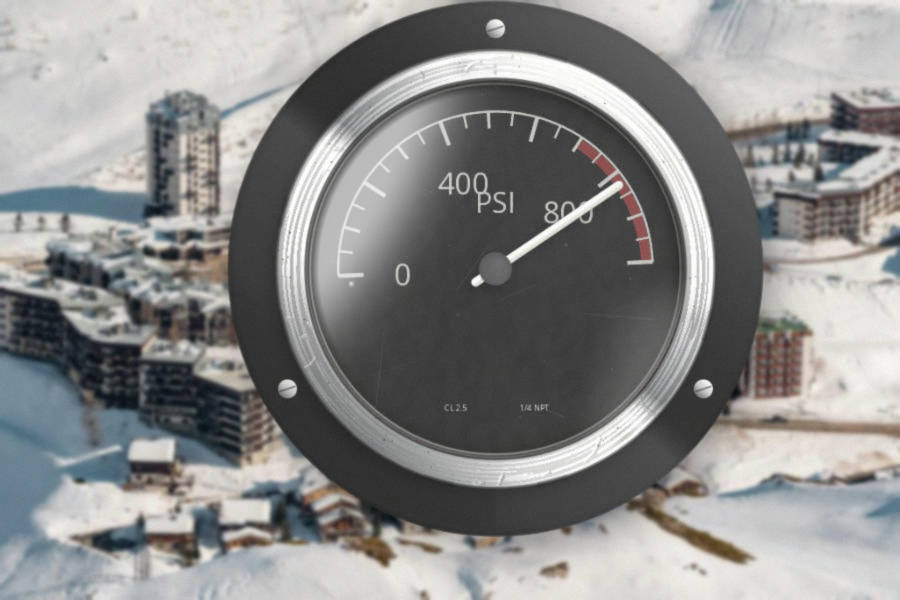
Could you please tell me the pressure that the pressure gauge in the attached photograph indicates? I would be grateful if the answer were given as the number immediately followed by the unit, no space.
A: 825psi
